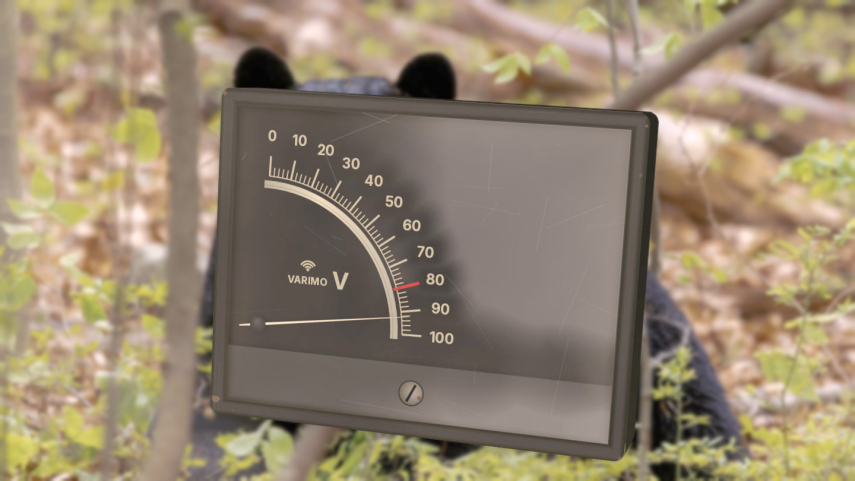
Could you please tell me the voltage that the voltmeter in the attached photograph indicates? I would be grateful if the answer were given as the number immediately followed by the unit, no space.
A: 92V
